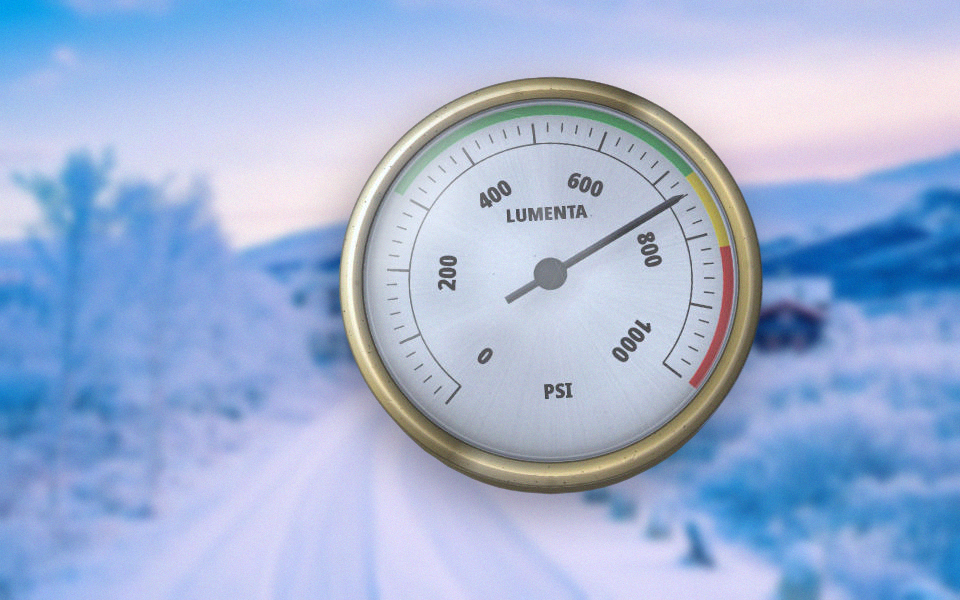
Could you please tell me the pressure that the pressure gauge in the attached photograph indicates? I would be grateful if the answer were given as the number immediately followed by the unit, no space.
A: 740psi
